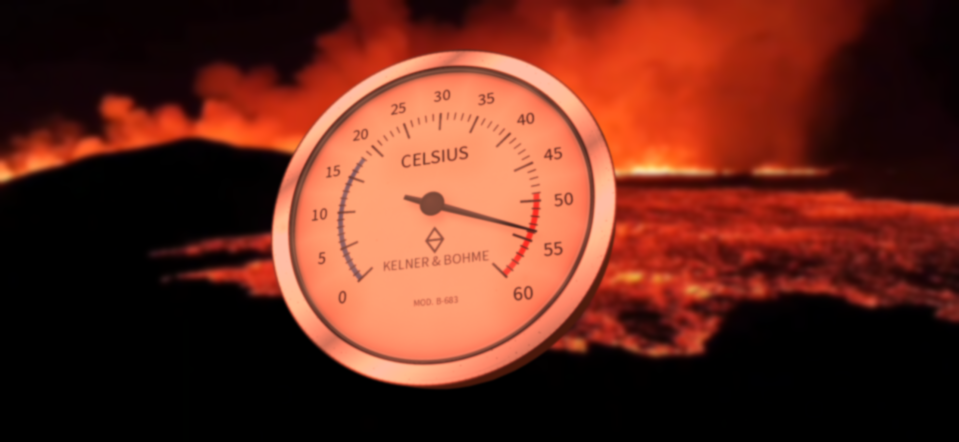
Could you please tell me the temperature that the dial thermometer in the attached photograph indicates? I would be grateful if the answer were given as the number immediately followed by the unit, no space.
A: 54°C
